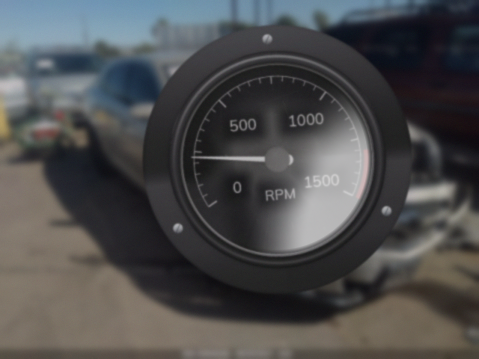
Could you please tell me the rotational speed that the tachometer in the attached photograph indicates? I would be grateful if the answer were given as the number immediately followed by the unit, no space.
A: 225rpm
